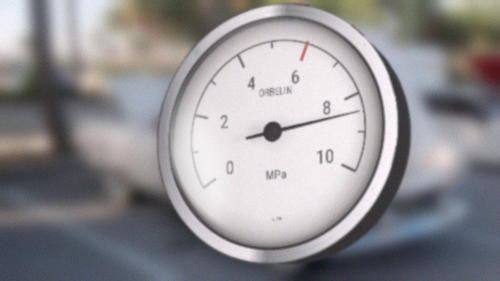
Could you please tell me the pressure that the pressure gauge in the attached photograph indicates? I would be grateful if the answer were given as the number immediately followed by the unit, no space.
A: 8.5MPa
